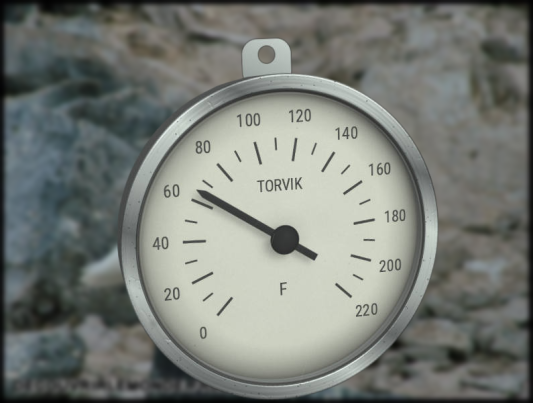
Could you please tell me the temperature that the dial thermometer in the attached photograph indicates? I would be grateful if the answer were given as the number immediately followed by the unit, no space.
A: 65°F
